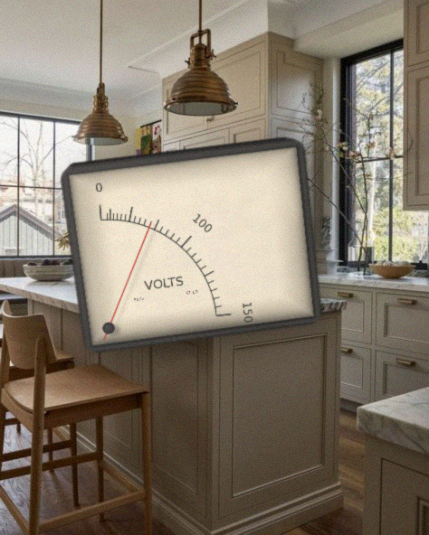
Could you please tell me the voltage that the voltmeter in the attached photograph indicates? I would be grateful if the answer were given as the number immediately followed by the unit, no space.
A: 70V
